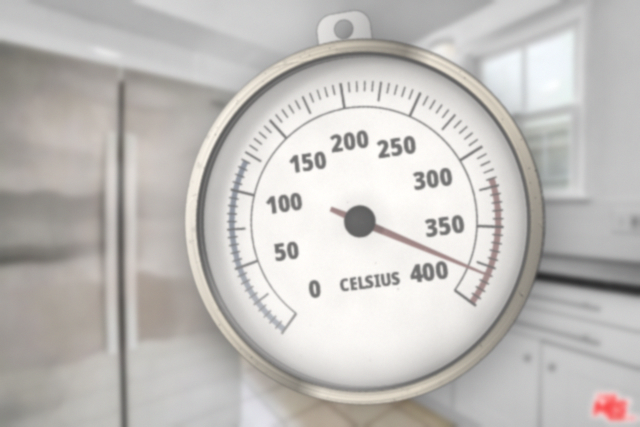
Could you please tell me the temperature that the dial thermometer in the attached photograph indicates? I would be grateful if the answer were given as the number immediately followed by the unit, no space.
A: 380°C
